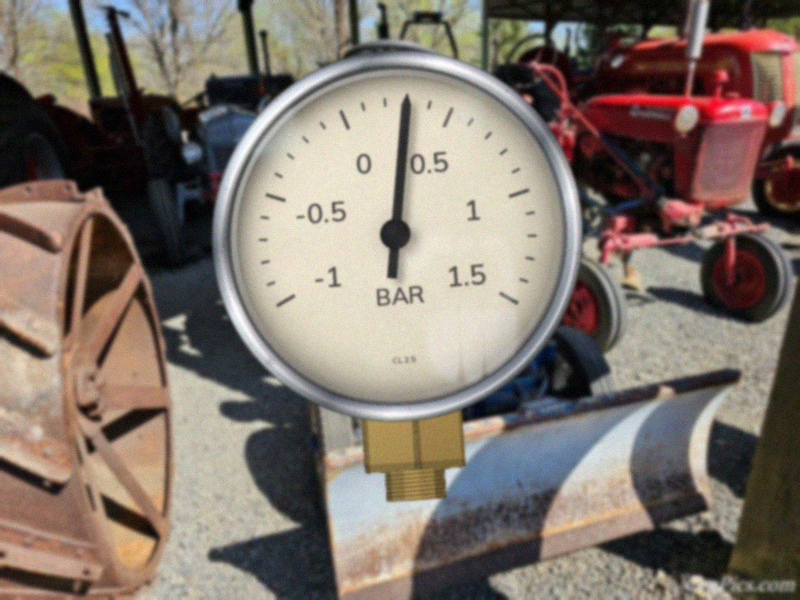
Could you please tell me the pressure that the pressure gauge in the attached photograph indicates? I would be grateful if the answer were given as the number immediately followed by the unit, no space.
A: 0.3bar
